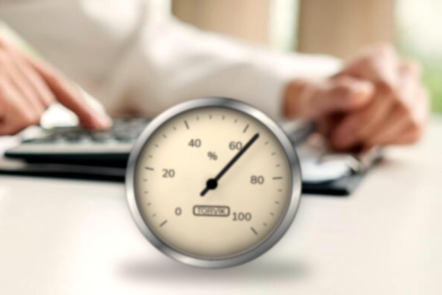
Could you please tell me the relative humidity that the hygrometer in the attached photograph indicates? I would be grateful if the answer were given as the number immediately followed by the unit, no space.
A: 64%
